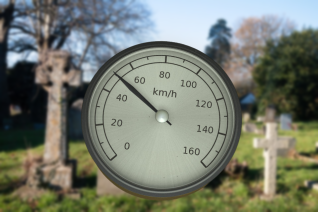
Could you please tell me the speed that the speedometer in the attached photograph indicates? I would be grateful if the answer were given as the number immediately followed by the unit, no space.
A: 50km/h
